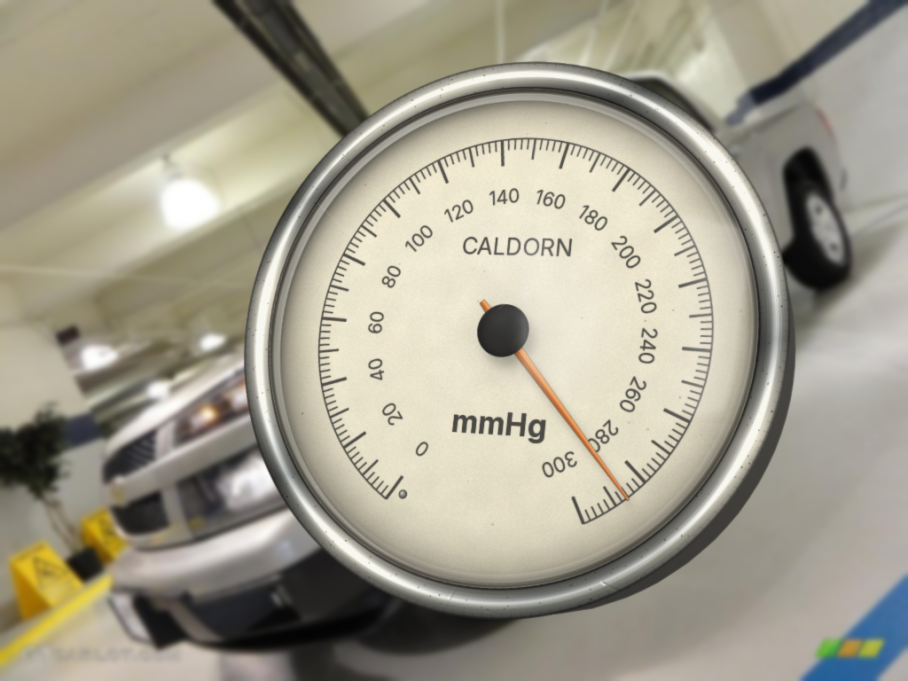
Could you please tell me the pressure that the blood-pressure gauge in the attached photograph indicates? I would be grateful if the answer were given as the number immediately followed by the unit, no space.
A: 286mmHg
